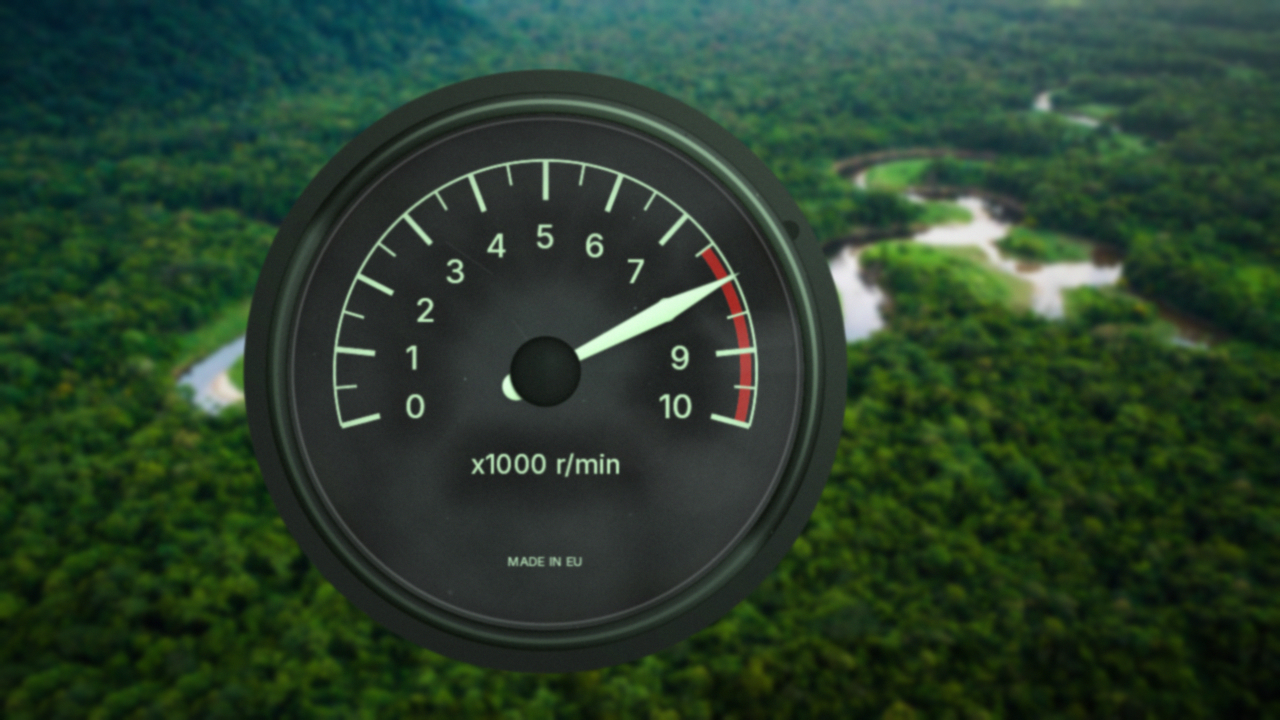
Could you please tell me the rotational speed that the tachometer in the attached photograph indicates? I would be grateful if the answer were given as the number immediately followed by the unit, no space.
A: 8000rpm
